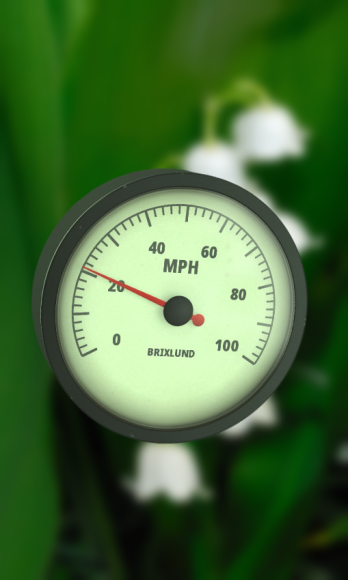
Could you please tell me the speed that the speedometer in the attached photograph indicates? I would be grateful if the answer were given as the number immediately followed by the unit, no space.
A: 21mph
